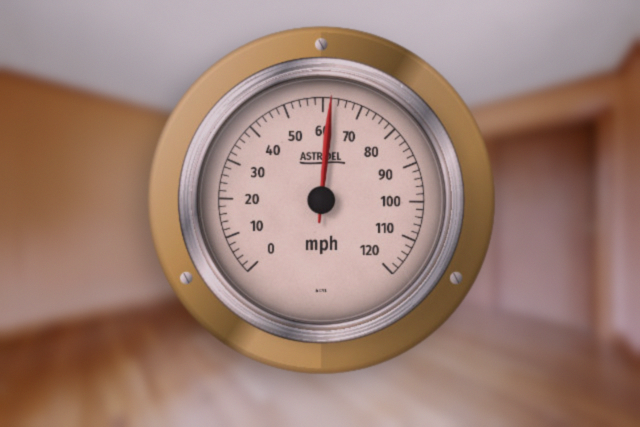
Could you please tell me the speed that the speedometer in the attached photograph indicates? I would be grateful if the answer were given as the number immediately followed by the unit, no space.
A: 62mph
